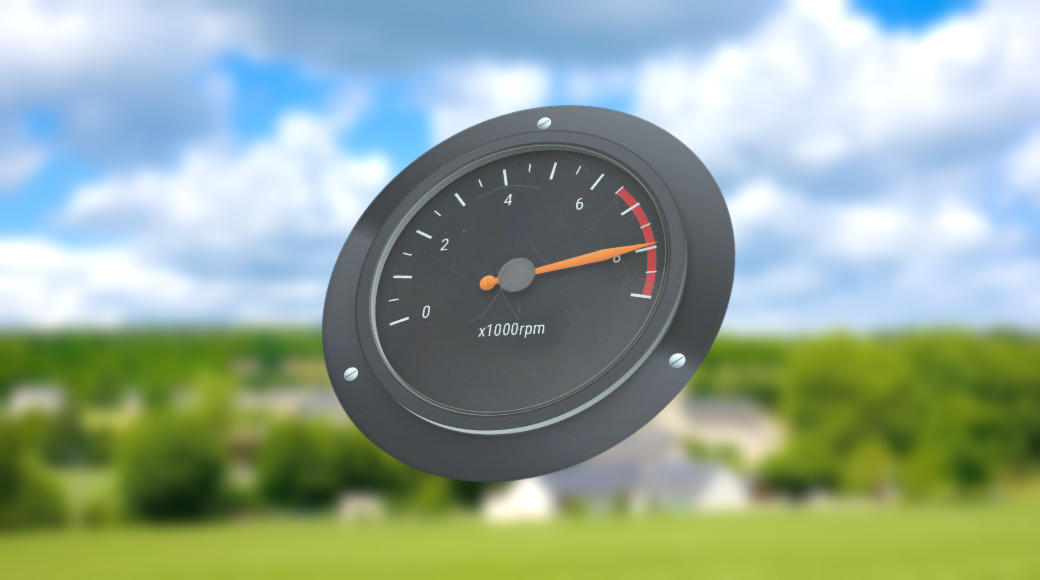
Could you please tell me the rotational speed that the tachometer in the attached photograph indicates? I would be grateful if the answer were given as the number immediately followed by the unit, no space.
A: 8000rpm
